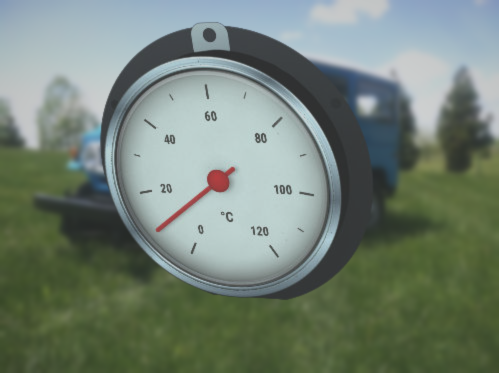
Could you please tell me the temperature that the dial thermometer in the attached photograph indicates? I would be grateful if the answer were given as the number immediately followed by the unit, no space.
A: 10°C
